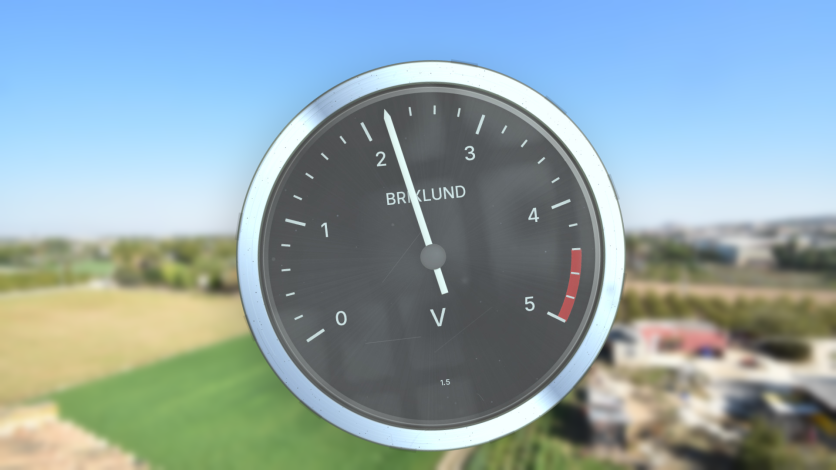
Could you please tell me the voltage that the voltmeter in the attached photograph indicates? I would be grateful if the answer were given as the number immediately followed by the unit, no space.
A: 2.2V
